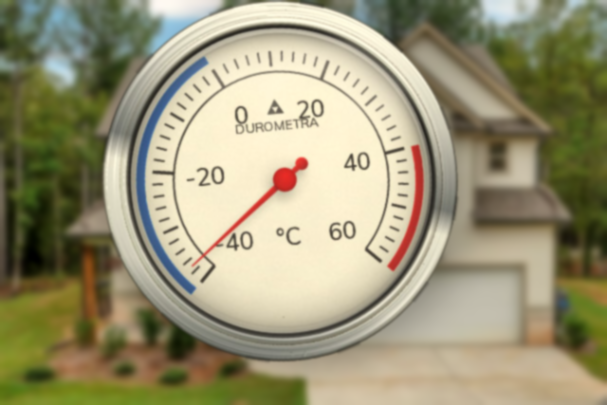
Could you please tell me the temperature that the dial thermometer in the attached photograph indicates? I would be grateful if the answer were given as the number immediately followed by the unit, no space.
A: -37°C
